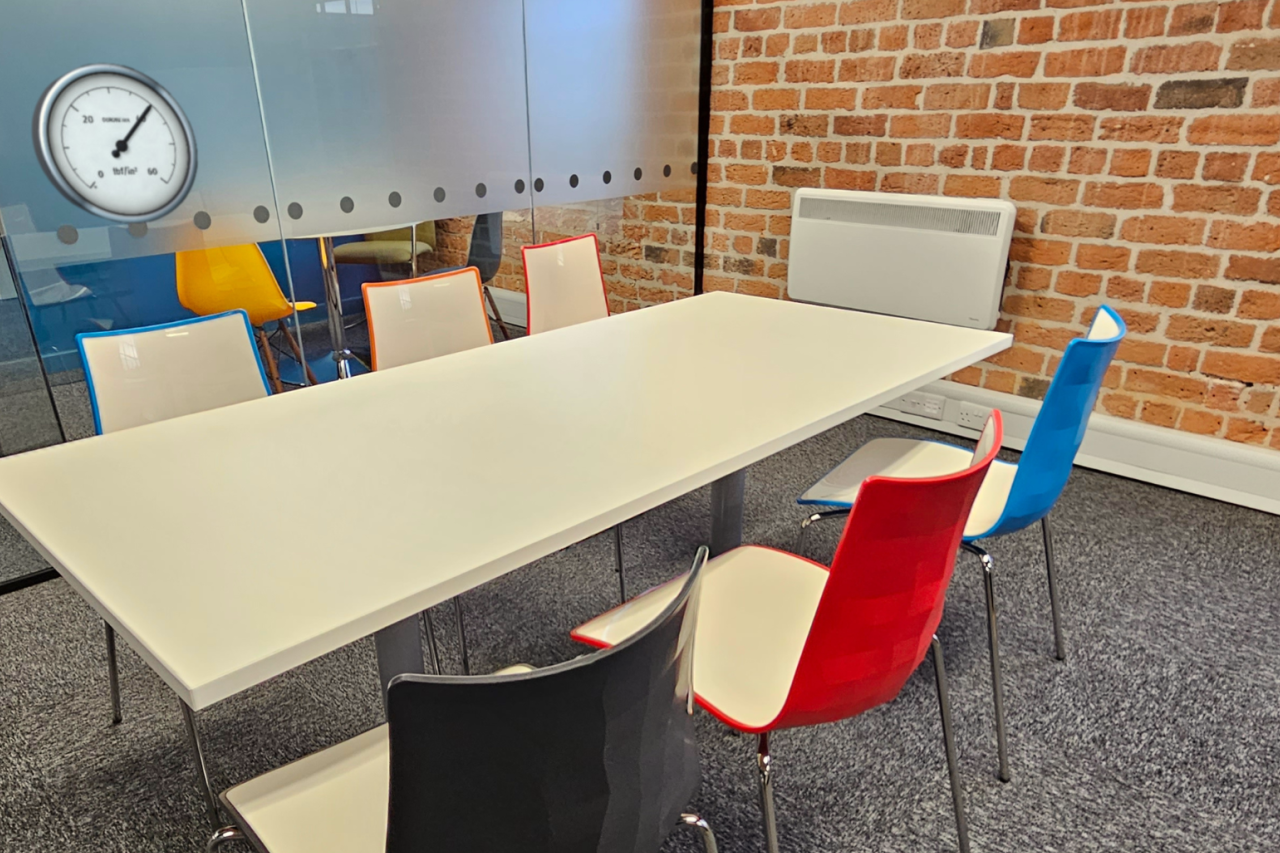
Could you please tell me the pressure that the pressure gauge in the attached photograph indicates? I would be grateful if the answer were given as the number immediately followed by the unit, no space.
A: 40psi
